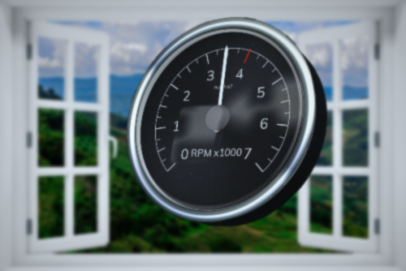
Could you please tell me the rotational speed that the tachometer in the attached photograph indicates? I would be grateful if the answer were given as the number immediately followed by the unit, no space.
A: 3500rpm
